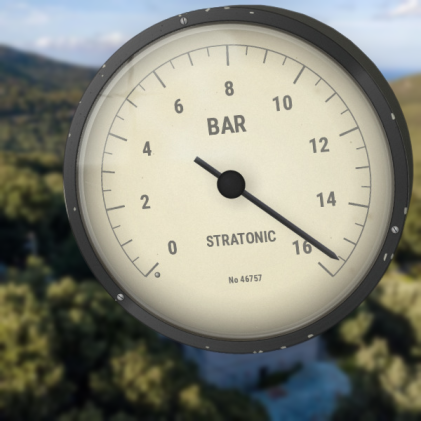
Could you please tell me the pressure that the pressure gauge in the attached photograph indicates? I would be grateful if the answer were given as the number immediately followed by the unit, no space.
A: 15.5bar
